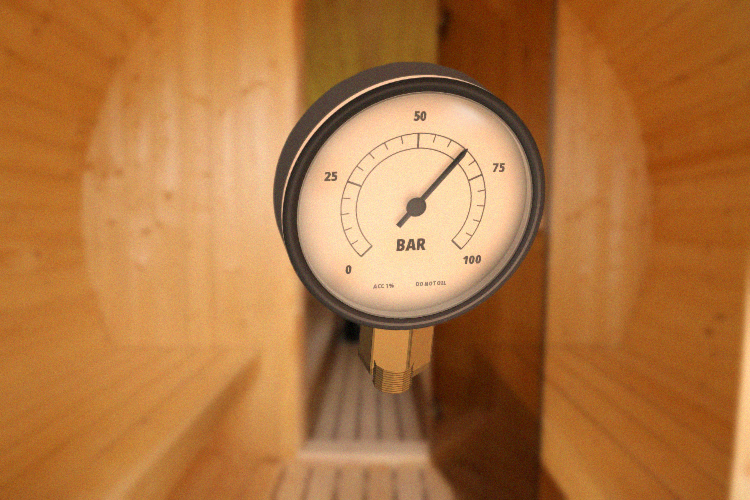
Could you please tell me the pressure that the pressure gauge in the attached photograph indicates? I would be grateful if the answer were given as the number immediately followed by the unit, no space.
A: 65bar
